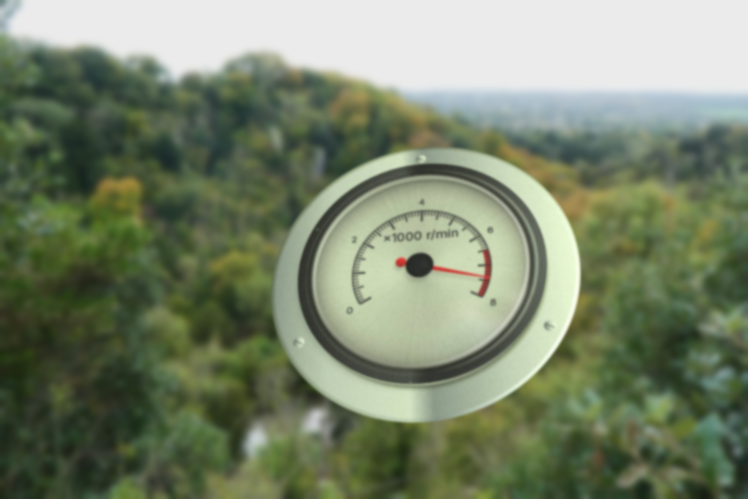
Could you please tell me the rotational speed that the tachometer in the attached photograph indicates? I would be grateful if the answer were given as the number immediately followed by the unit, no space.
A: 7500rpm
